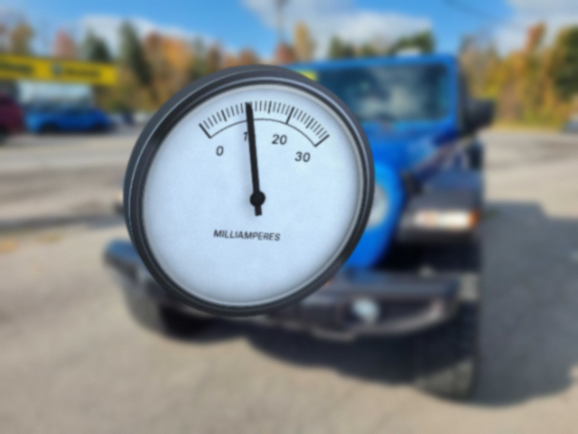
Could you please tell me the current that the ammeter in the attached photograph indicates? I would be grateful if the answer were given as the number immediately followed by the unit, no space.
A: 10mA
